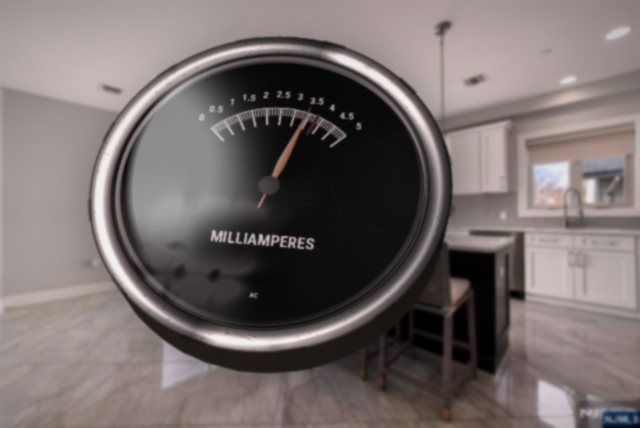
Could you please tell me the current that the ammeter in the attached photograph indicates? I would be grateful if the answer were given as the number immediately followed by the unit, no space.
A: 3.5mA
